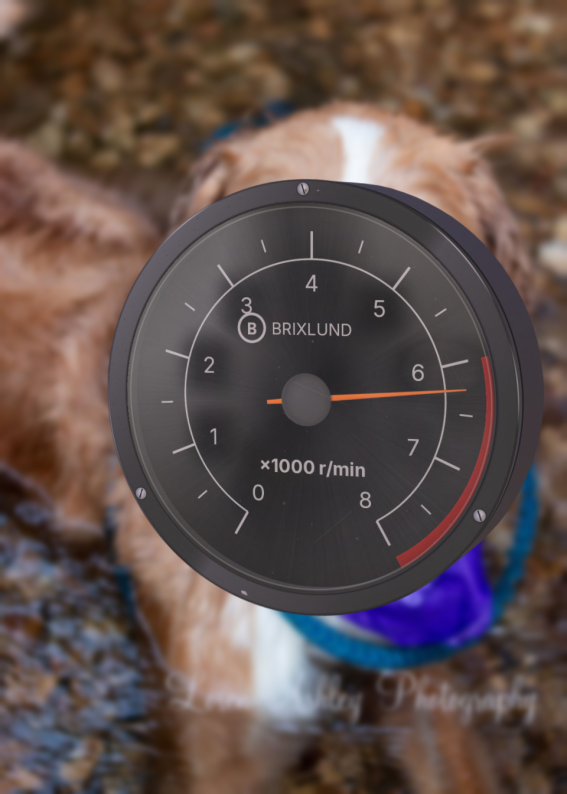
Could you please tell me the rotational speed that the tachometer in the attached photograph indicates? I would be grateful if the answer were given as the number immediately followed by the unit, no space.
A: 6250rpm
